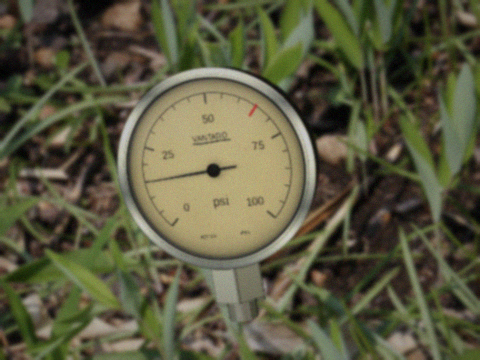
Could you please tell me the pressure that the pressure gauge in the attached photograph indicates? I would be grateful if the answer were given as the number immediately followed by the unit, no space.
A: 15psi
